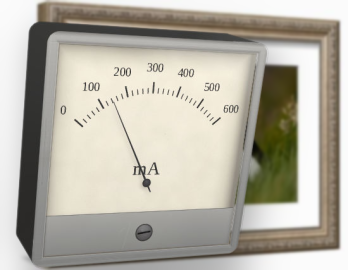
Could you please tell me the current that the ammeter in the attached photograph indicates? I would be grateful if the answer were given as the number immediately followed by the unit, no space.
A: 140mA
